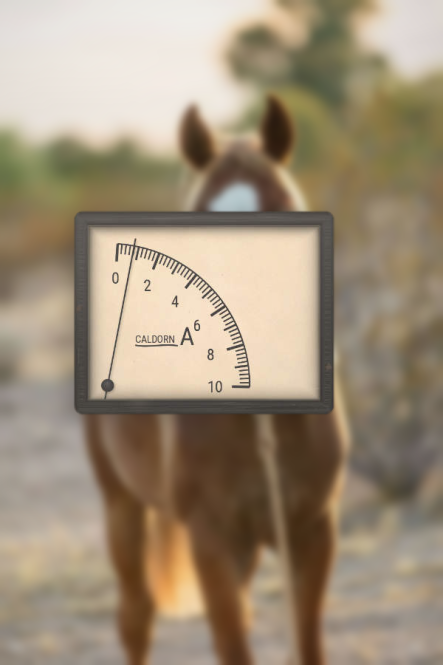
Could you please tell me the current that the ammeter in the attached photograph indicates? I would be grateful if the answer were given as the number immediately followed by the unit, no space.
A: 0.8A
